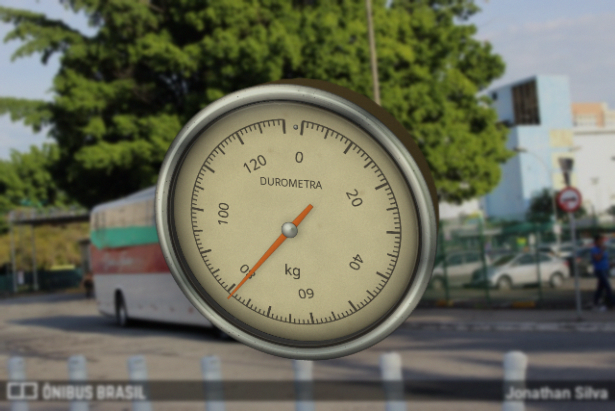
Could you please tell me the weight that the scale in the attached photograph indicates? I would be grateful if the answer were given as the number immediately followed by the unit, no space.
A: 79kg
